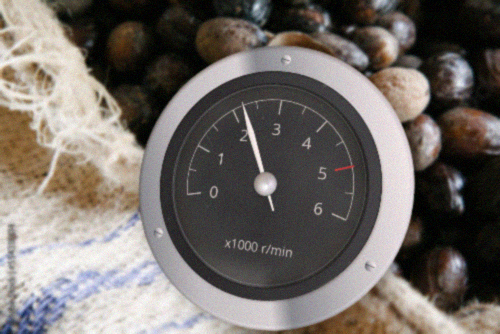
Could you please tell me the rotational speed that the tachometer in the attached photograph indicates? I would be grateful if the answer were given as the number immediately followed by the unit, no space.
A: 2250rpm
